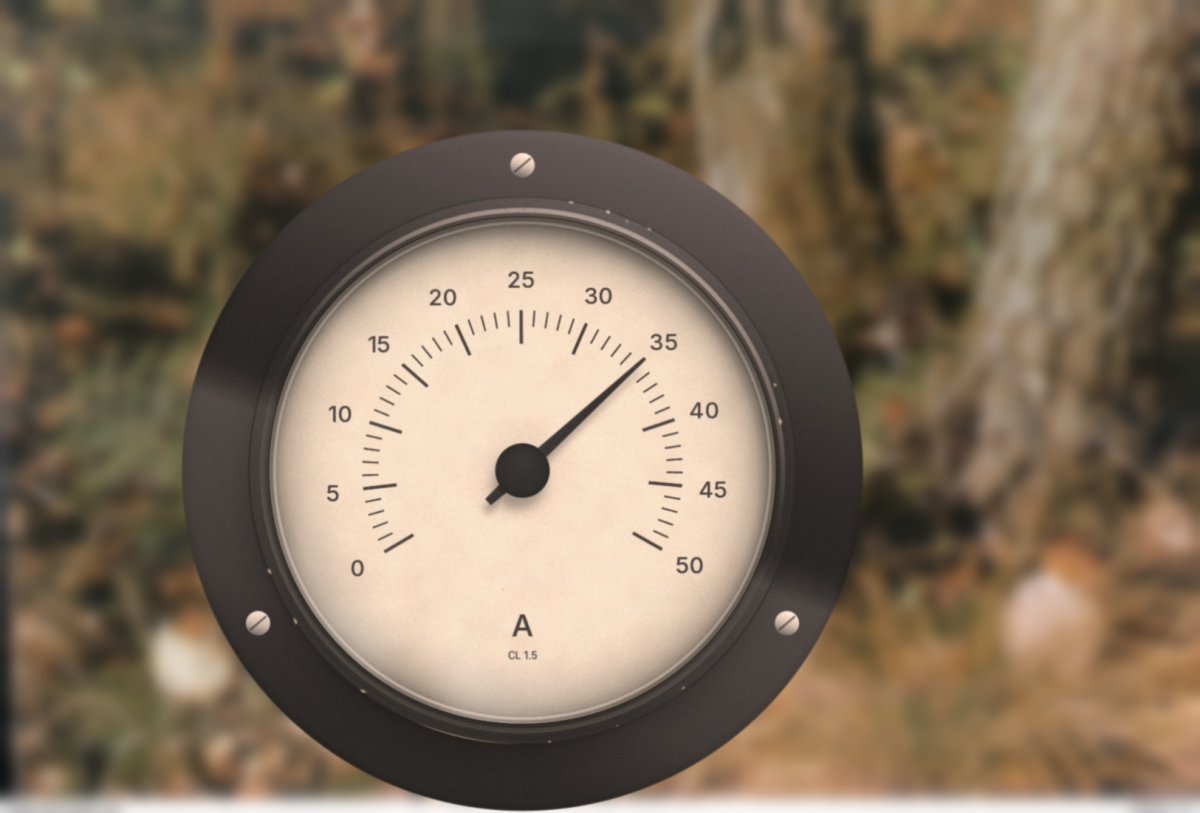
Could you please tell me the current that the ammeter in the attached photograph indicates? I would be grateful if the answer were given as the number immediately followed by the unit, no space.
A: 35A
